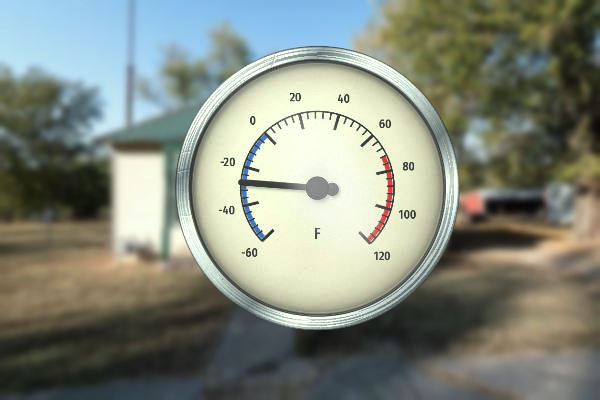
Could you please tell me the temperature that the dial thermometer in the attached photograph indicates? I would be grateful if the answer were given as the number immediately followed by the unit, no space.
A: -28°F
